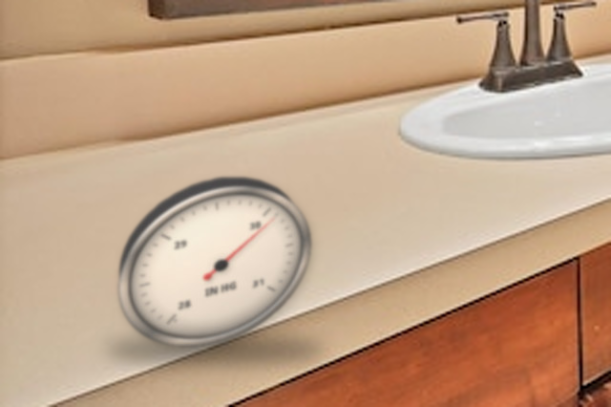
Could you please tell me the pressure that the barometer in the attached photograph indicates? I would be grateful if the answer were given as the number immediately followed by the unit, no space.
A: 30.1inHg
